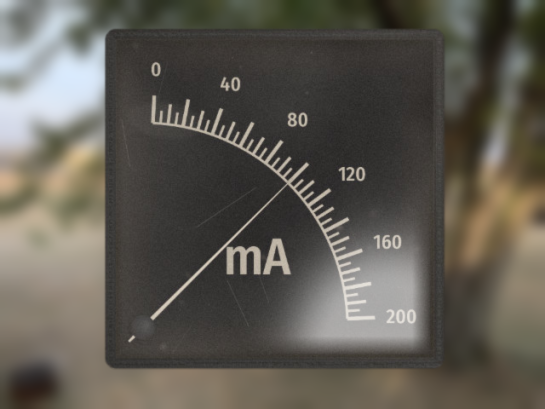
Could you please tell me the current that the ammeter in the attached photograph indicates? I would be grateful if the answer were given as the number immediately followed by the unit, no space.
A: 100mA
